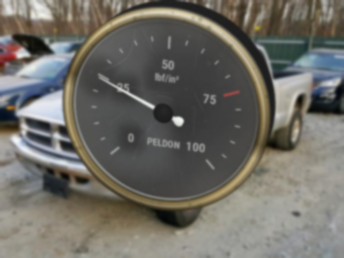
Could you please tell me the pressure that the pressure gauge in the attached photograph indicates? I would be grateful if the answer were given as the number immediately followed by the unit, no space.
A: 25psi
